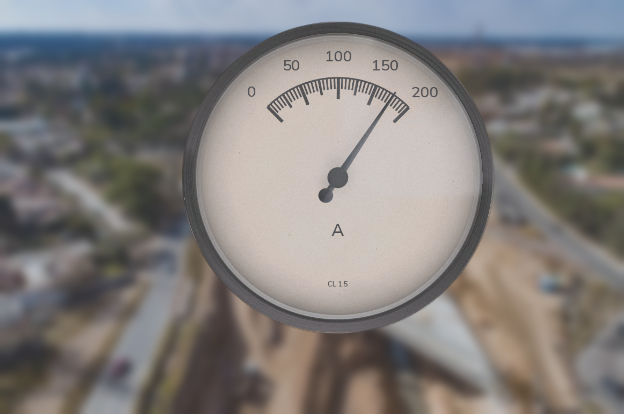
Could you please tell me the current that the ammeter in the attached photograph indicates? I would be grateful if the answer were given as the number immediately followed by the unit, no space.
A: 175A
